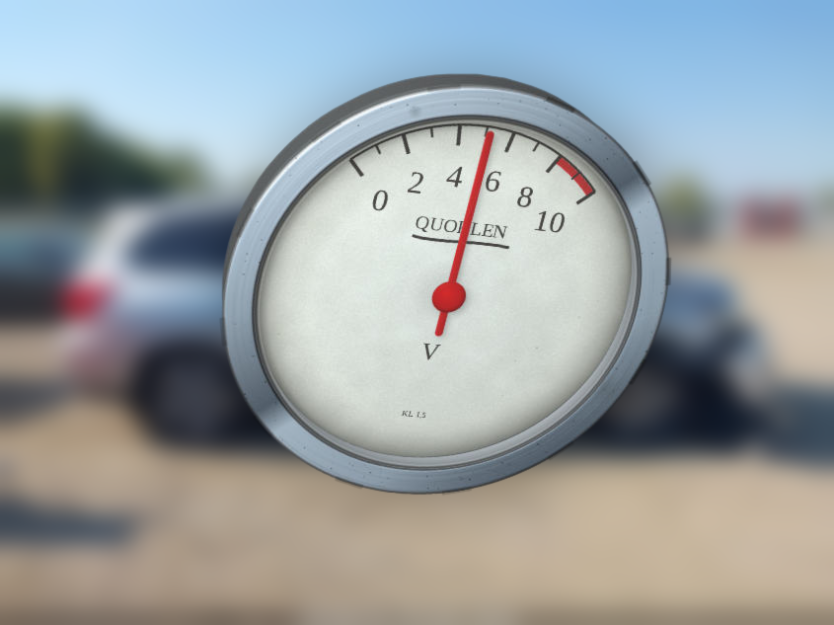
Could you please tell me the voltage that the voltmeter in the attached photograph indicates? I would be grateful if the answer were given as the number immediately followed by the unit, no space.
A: 5V
